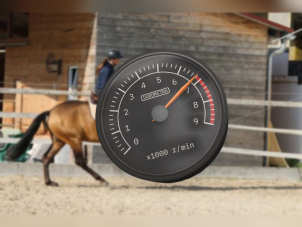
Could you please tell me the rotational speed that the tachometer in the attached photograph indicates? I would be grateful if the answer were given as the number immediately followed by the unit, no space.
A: 6800rpm
